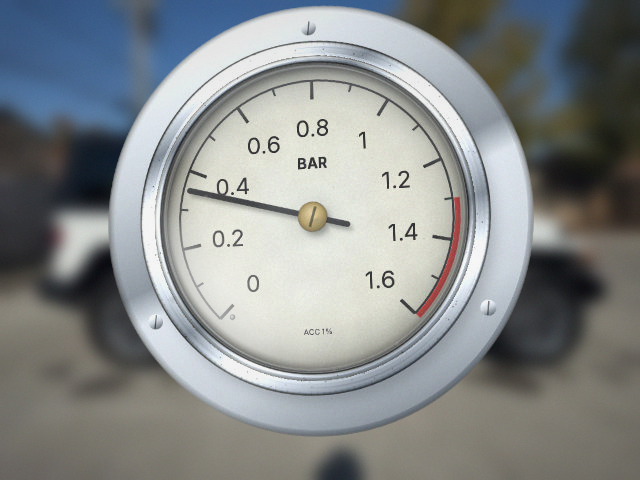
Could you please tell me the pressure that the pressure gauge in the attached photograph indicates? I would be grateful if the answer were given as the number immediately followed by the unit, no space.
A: 0.35bar
